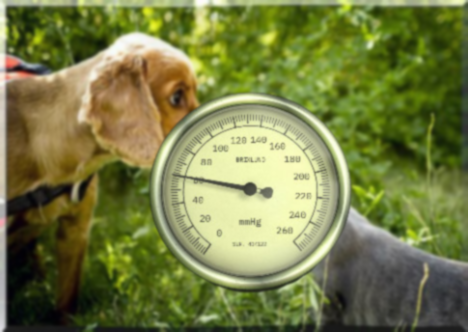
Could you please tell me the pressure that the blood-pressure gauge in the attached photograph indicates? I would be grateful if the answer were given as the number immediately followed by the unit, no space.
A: 60mmHg
